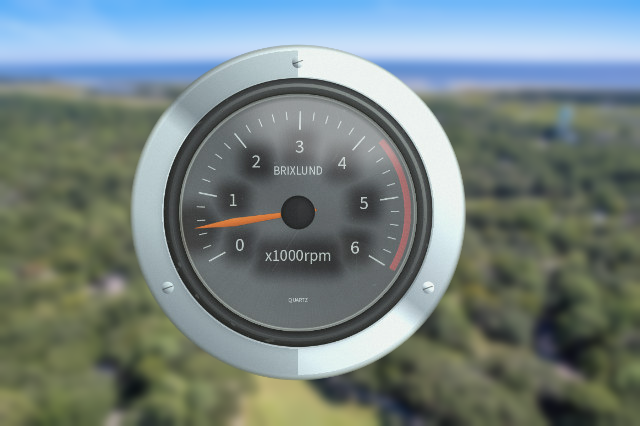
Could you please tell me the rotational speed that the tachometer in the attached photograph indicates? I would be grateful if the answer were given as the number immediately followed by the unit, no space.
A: 500rpm
